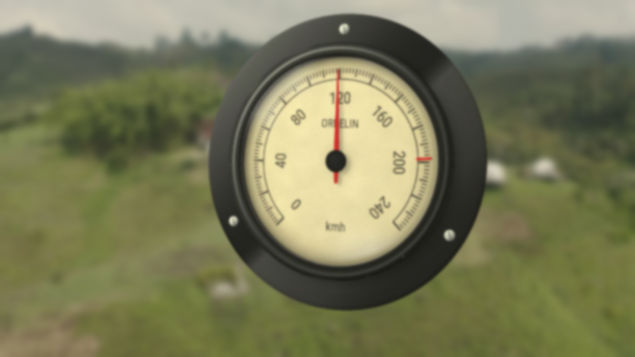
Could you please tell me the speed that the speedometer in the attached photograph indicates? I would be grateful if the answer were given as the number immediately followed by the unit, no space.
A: 120km/h
